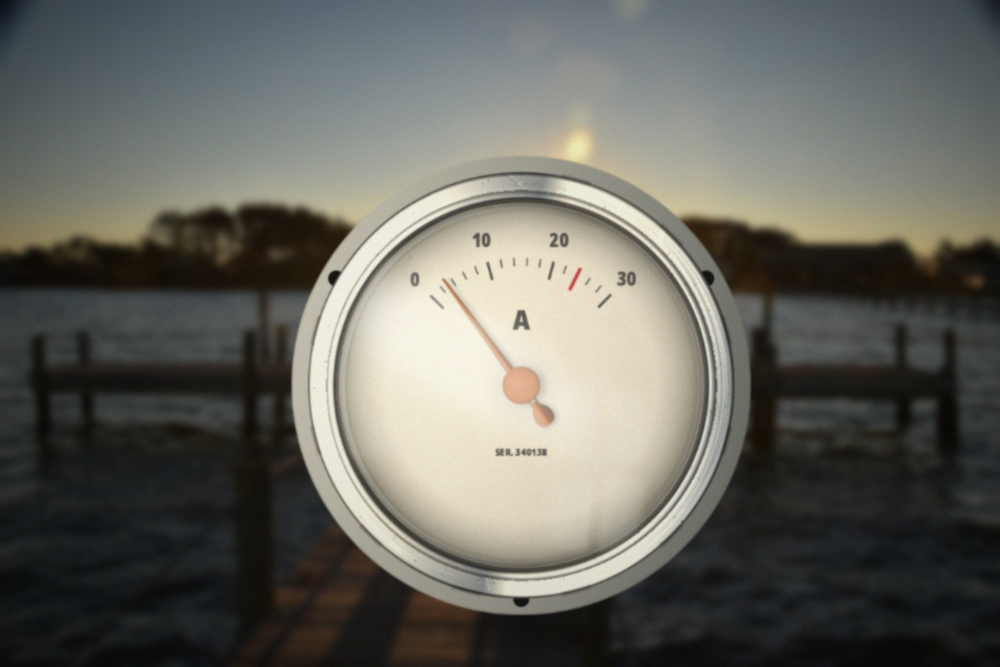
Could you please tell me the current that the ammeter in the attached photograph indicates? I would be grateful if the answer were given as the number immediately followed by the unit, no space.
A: 3A
